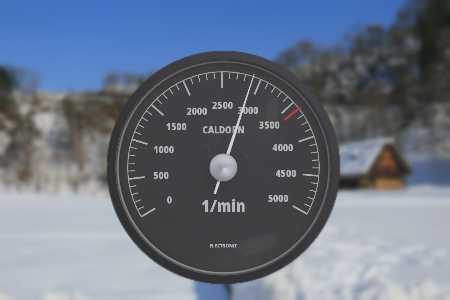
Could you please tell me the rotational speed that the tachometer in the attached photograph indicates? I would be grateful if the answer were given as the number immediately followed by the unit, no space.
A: 2900rpm
